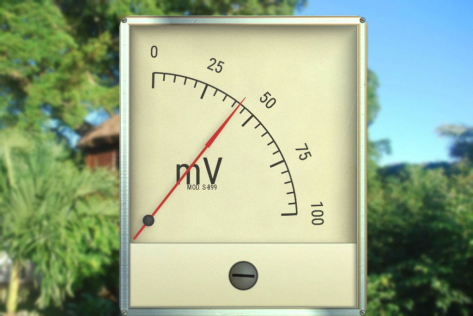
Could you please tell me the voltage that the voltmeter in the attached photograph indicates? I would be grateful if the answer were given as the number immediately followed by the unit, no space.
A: 42.5mV
